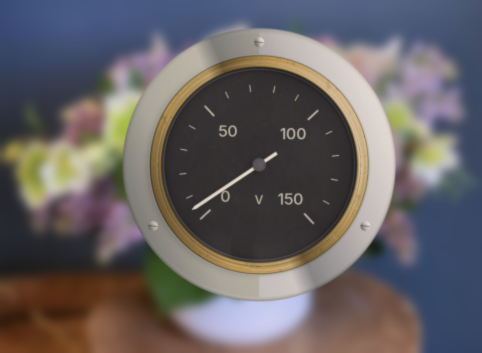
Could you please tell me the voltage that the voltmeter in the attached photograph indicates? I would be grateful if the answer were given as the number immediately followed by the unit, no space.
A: 5V
